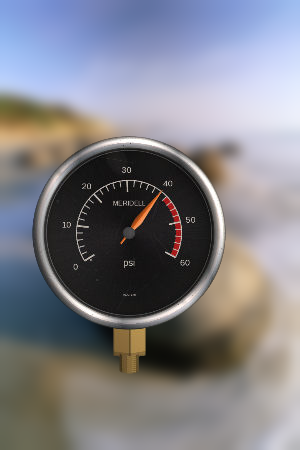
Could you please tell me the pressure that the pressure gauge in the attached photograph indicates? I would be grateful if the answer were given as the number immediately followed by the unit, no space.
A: 40psi
